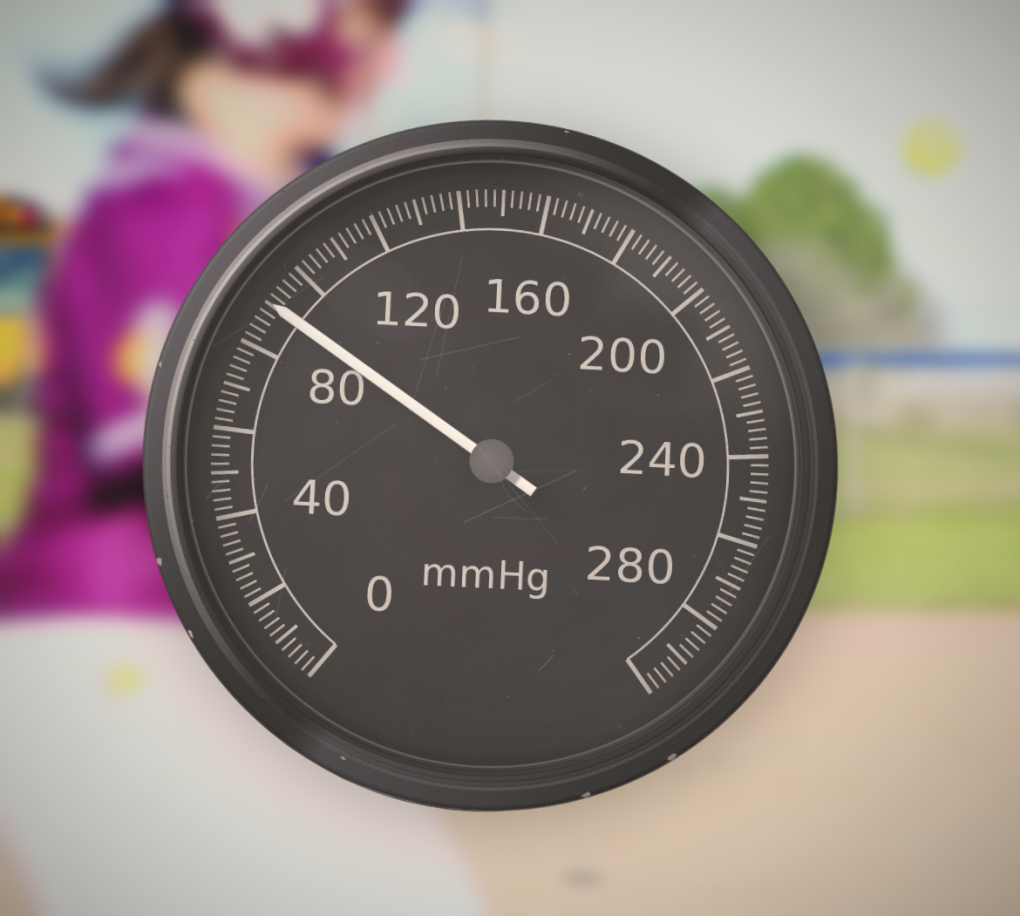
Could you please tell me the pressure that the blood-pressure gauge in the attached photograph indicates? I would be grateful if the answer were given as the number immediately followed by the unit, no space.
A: 90mmHg
